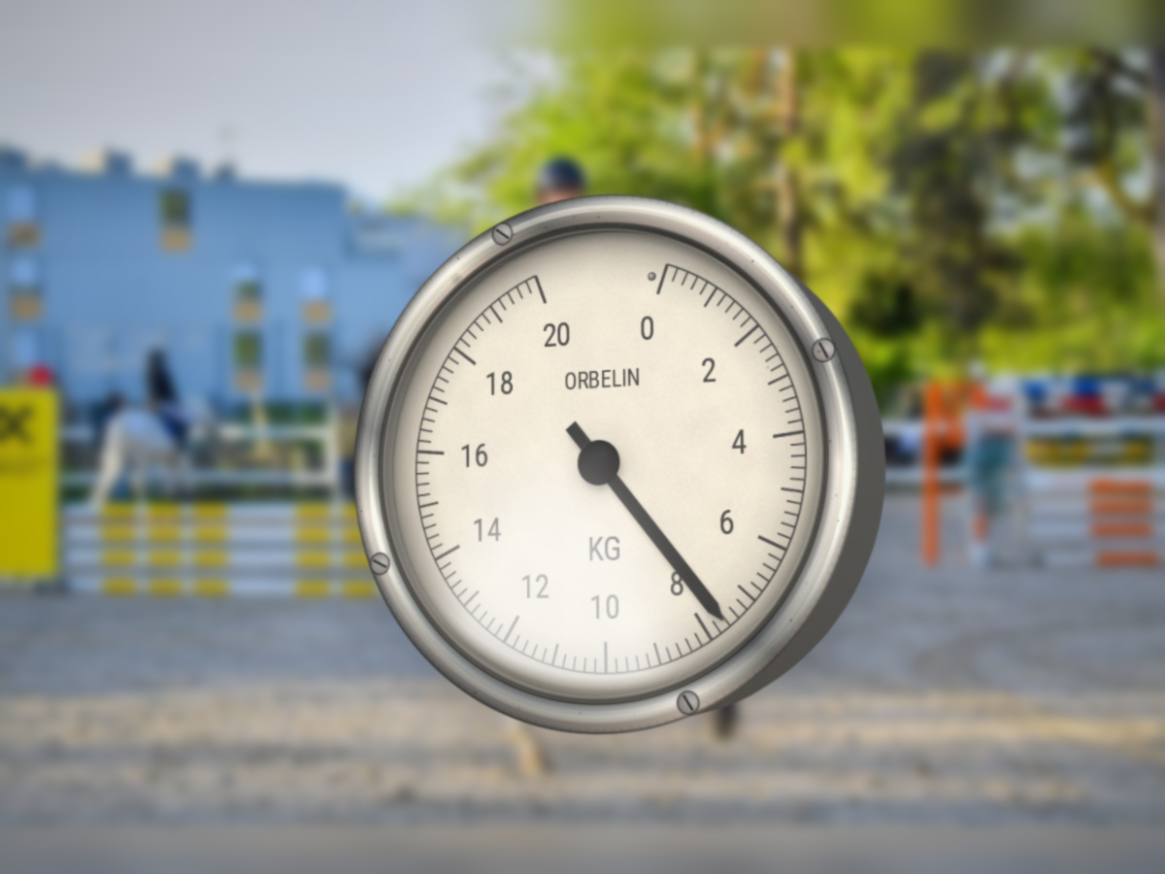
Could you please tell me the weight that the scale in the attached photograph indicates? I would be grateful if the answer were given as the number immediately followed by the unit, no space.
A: 7.6kg
